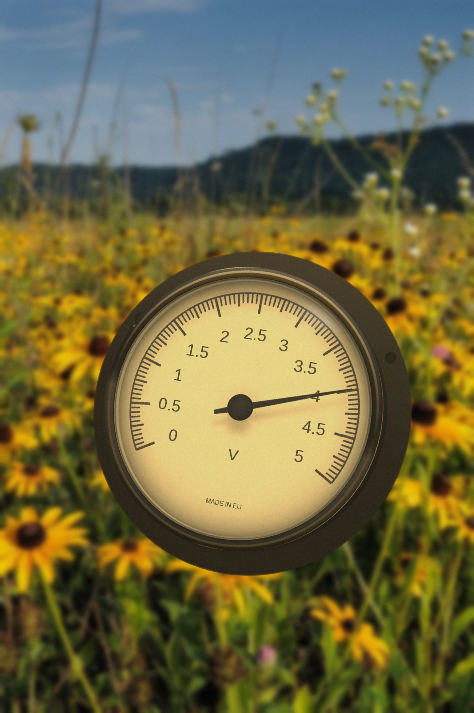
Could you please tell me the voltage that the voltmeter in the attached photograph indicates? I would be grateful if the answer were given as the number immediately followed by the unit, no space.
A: 4V
